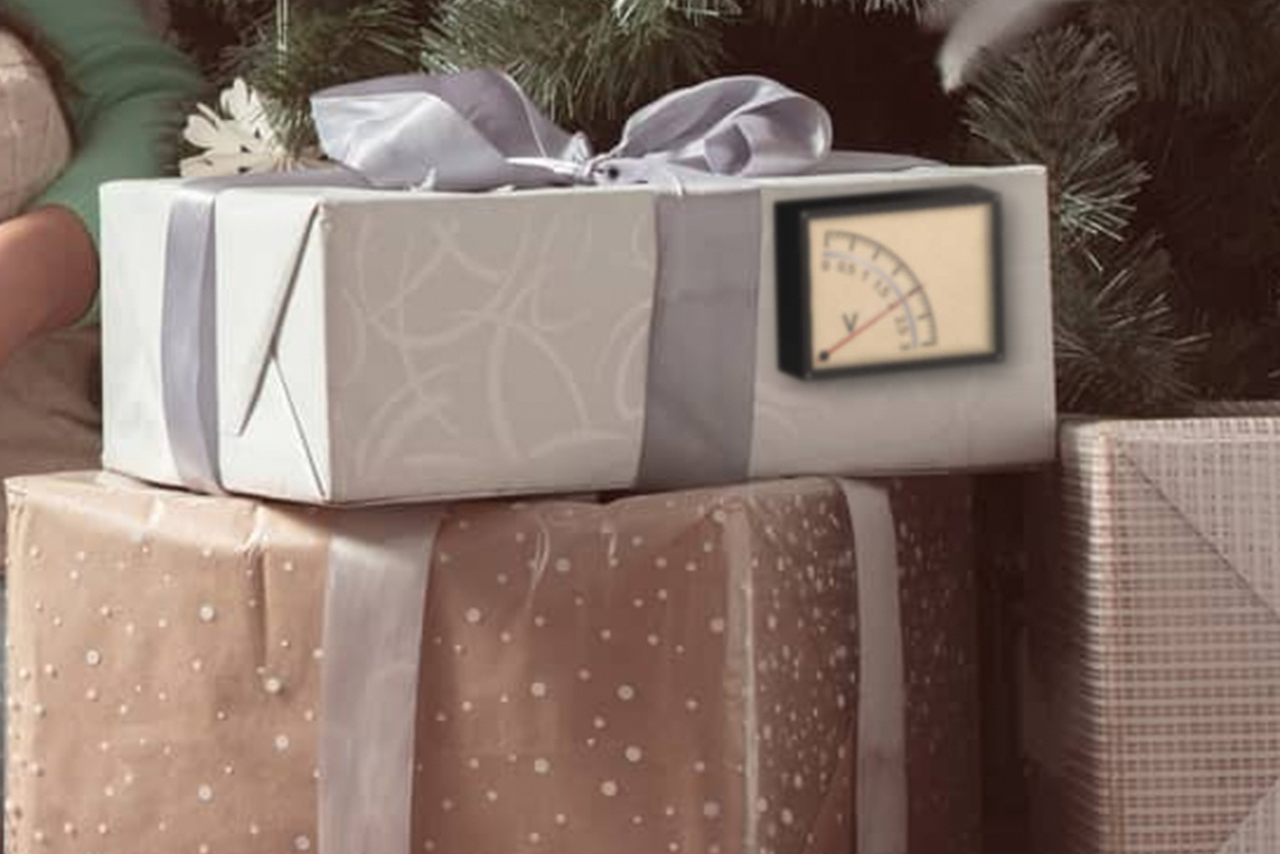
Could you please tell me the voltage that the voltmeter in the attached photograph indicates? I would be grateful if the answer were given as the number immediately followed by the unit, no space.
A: 2V
